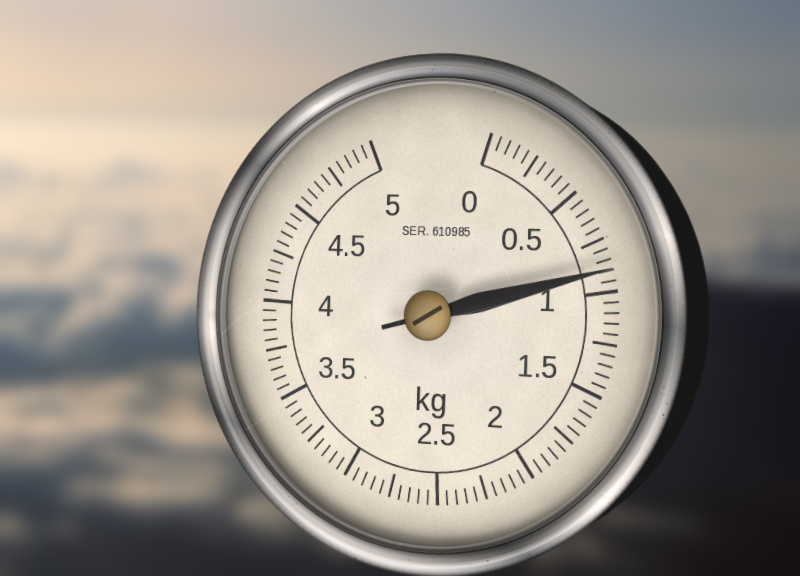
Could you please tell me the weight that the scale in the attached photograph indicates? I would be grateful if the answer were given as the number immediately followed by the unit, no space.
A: 0.9kg
